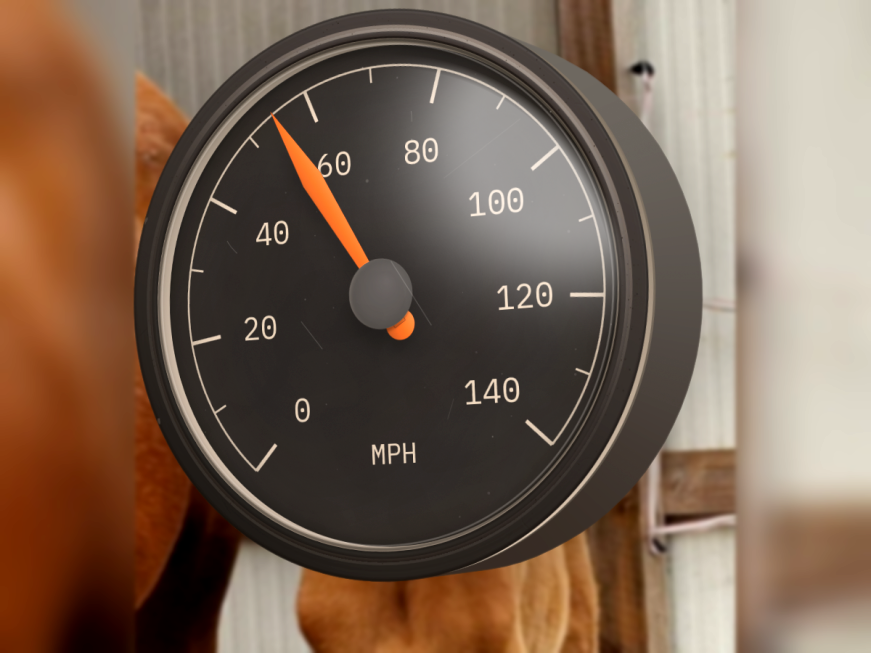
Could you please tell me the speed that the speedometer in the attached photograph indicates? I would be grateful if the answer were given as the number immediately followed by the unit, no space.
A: 55mph
